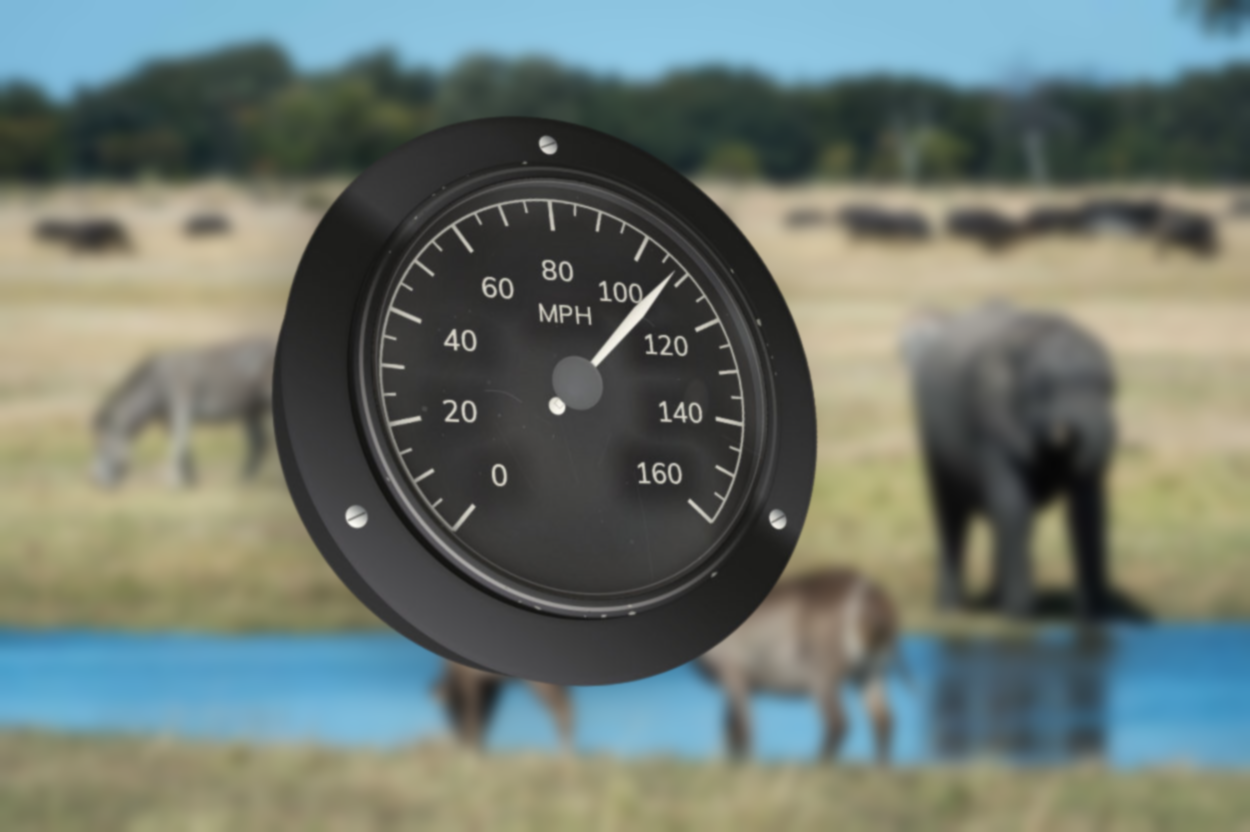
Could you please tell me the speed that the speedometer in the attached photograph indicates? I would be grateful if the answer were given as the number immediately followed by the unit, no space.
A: 107.5mph
